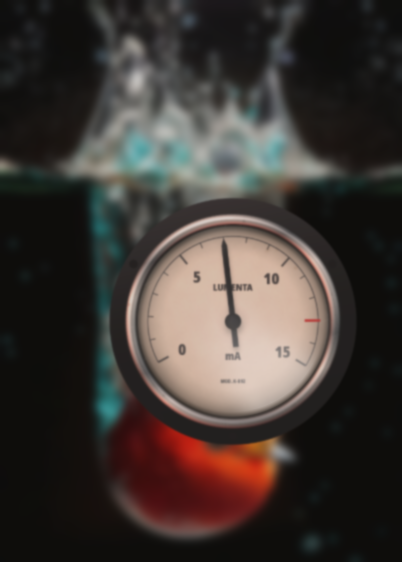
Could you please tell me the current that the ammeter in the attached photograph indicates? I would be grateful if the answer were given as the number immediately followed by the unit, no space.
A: 7mA
